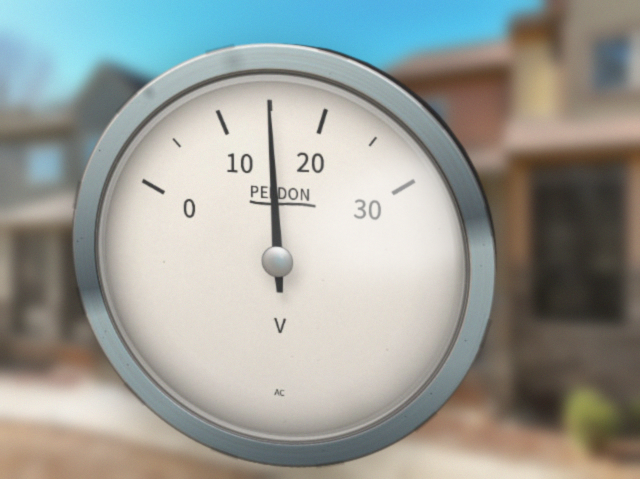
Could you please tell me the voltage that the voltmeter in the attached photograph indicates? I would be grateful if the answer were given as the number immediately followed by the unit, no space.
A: 15V
